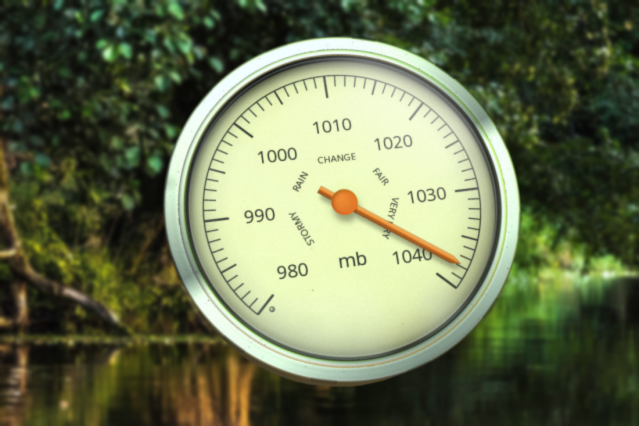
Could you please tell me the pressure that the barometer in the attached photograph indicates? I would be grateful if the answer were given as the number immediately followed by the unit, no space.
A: 1038mbar
